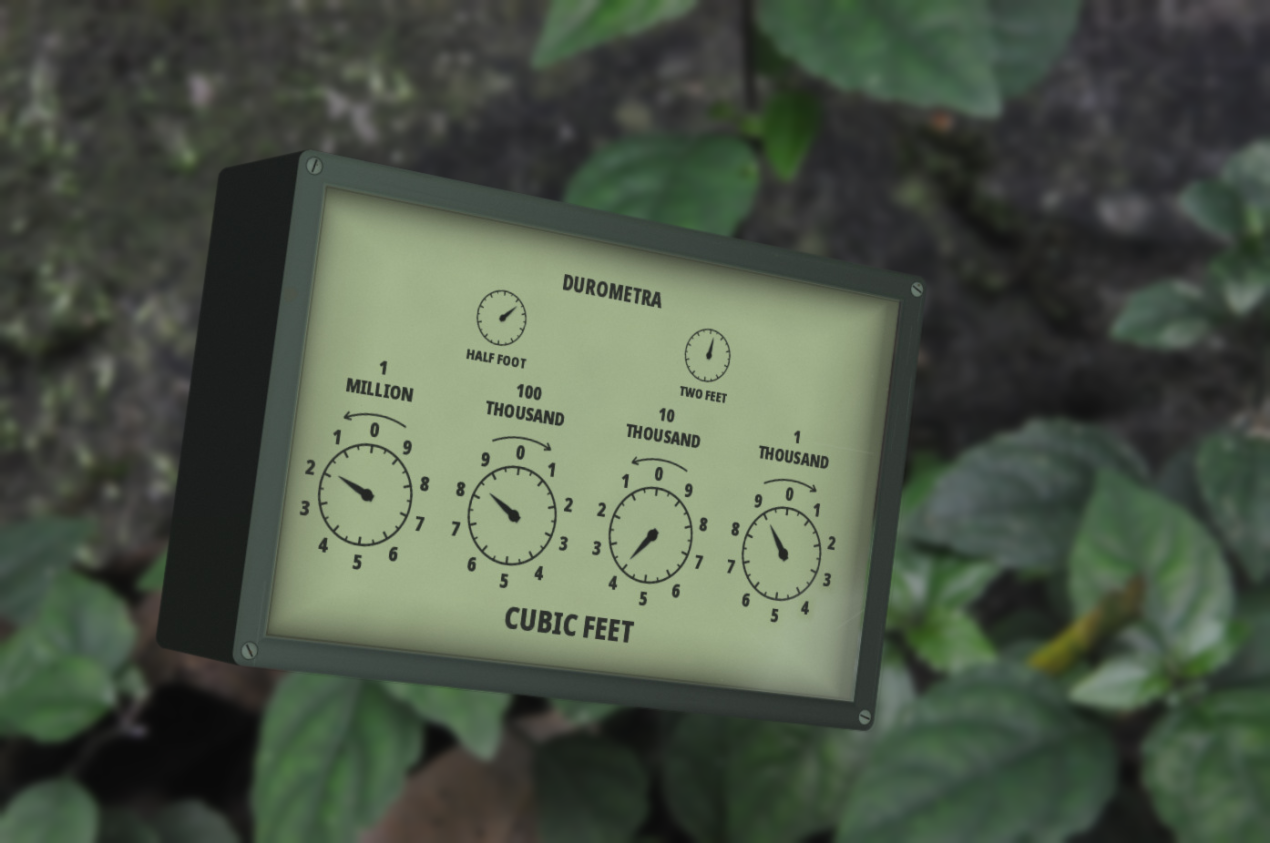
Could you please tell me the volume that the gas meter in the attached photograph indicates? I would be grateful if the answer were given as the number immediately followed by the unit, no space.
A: 183900ft³
